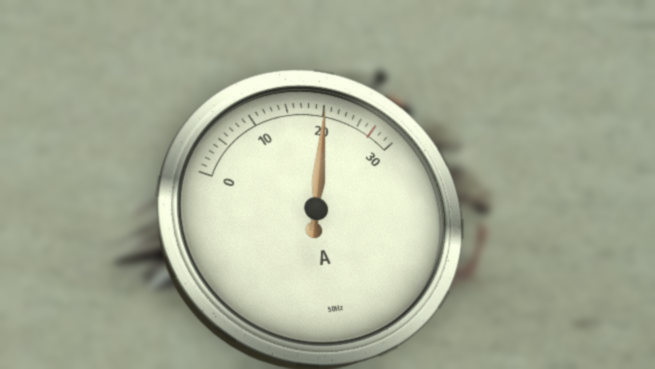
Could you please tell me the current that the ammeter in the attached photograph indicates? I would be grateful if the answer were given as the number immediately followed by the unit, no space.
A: 20A
